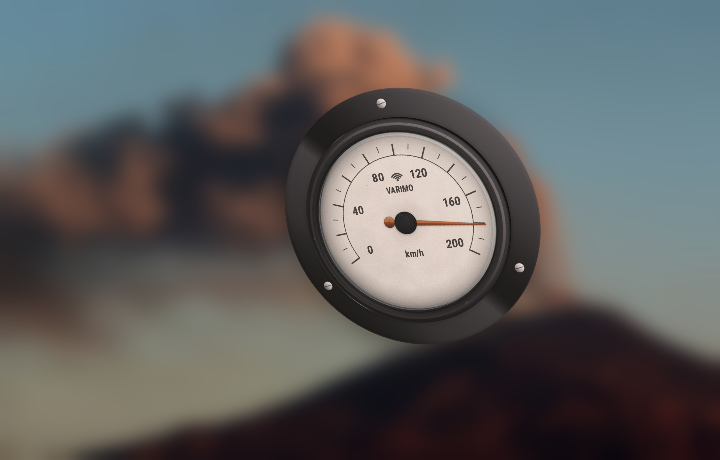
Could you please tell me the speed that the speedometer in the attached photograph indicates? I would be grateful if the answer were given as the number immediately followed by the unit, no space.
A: 180km/h
